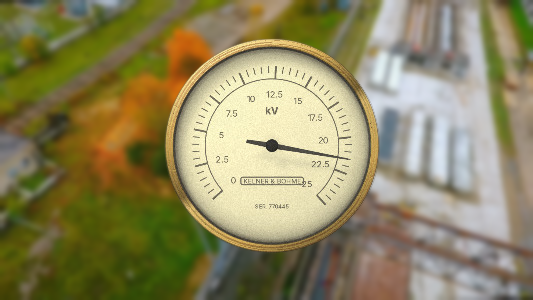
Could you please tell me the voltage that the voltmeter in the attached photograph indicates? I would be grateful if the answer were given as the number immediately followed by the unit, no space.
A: 21.5kV
